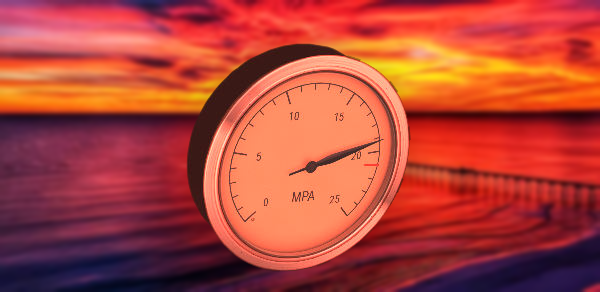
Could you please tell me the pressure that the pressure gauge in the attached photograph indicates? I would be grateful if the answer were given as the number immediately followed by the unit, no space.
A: 19MPa
